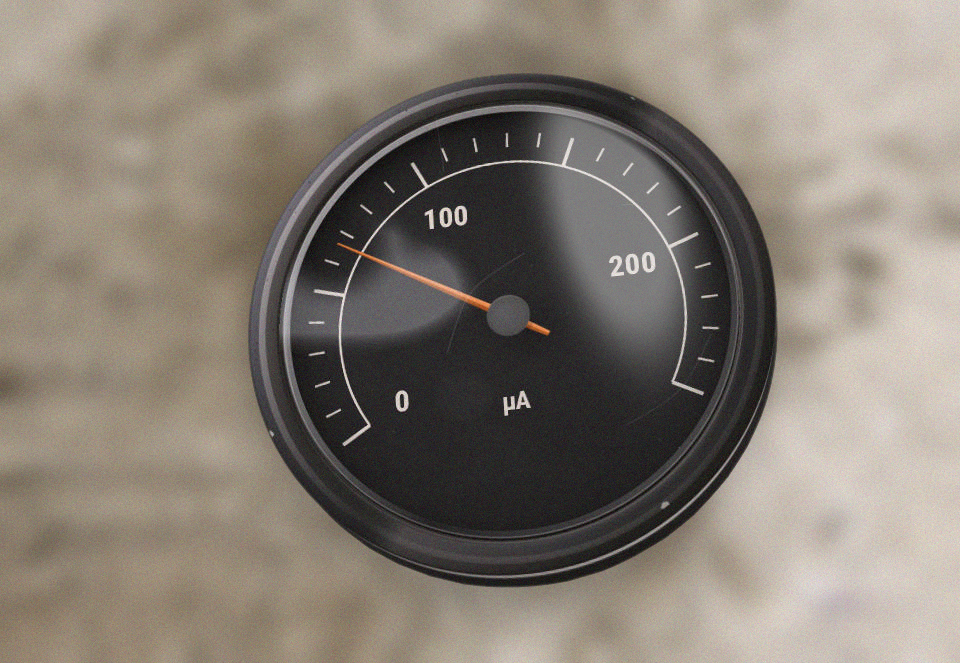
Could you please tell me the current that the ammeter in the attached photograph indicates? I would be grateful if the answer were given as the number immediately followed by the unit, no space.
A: 65µA
